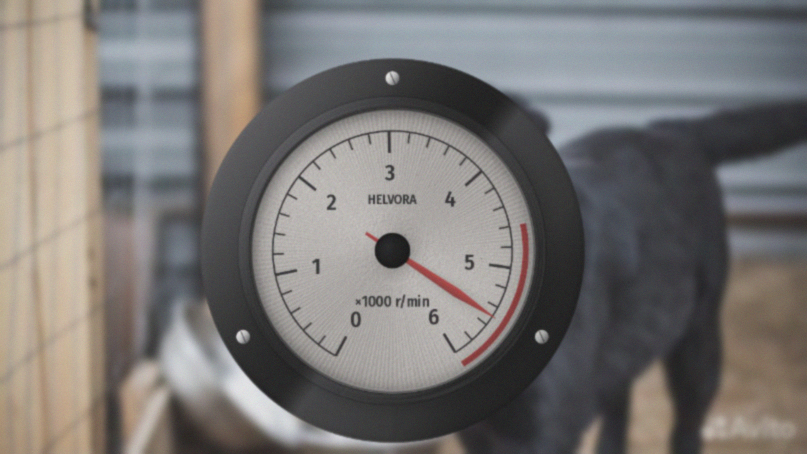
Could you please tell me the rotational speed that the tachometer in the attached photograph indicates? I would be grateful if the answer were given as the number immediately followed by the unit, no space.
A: 5500rpm
